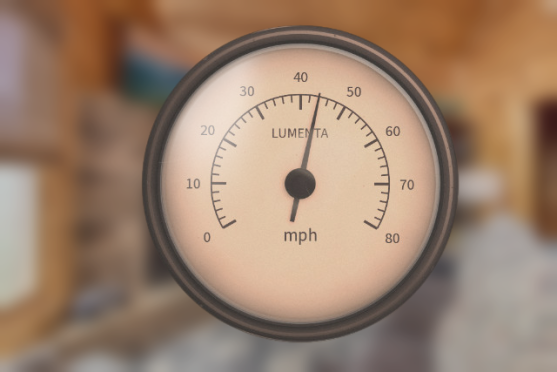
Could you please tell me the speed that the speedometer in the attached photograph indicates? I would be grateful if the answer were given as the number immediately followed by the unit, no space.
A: 44mph
